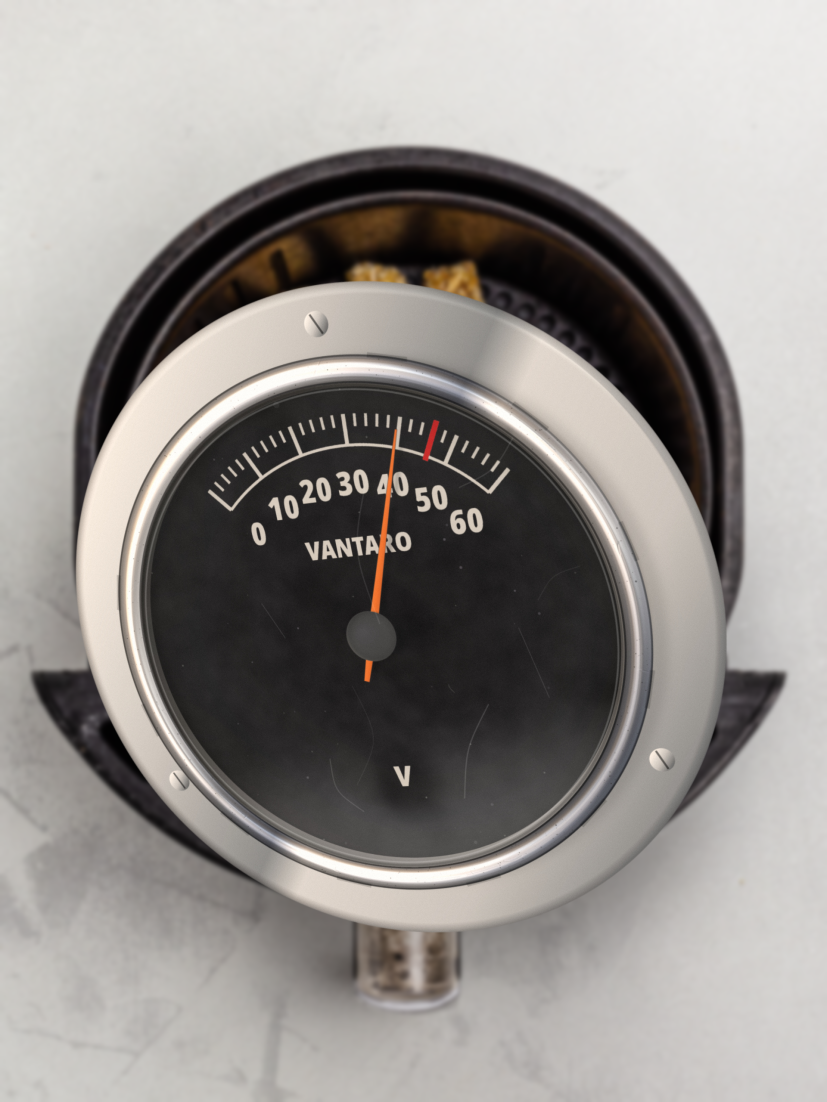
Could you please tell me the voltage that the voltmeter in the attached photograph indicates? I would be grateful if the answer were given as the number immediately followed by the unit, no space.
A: 40V
